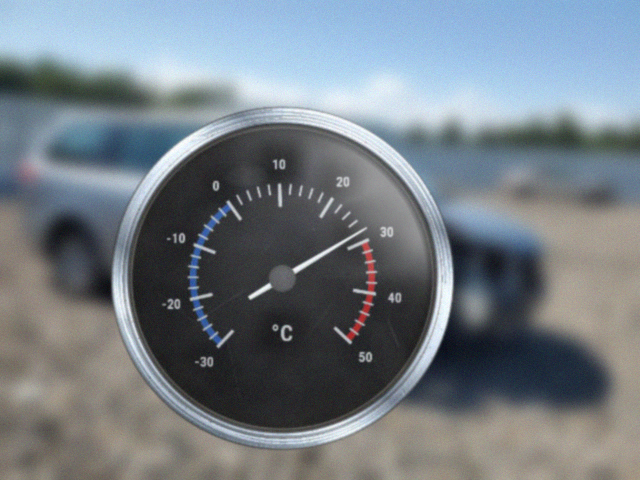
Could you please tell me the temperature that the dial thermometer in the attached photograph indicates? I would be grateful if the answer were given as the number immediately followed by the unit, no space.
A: 28°C
